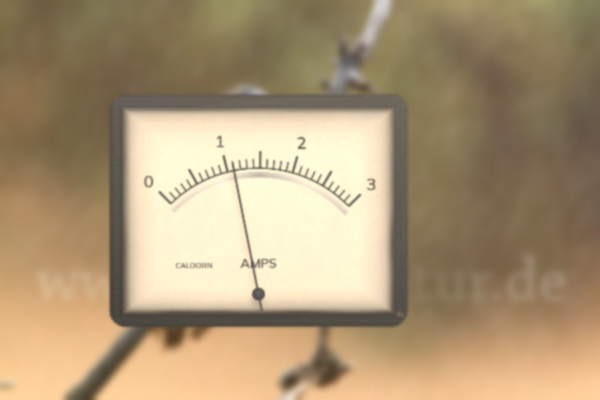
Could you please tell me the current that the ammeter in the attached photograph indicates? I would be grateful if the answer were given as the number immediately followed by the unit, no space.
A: 1.1A
